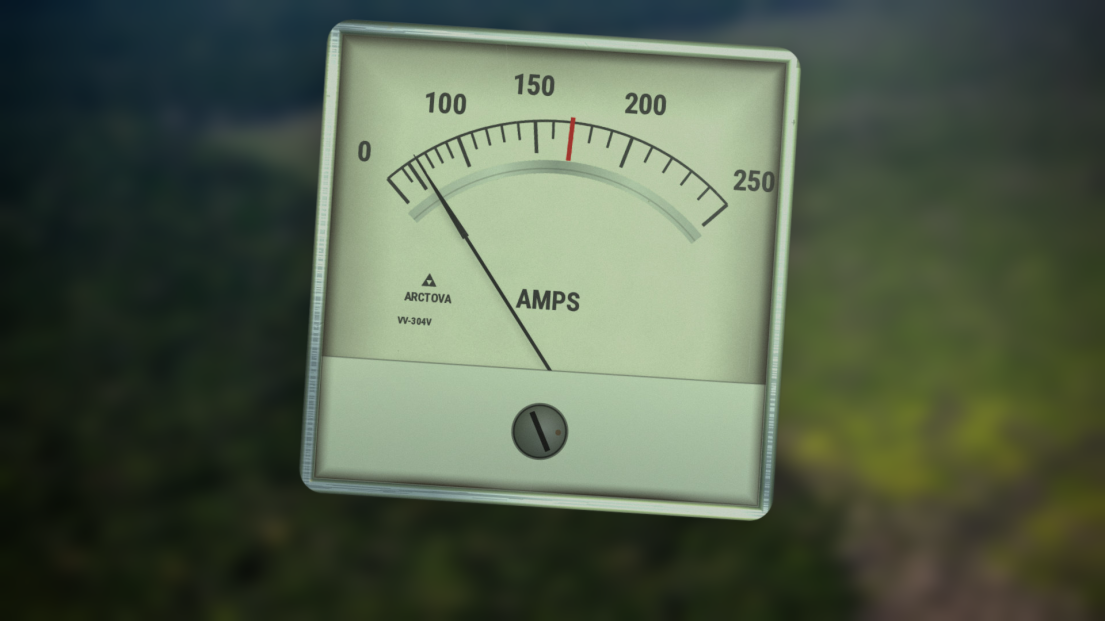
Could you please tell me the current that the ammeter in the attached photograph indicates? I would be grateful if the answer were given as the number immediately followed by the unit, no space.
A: 60A
